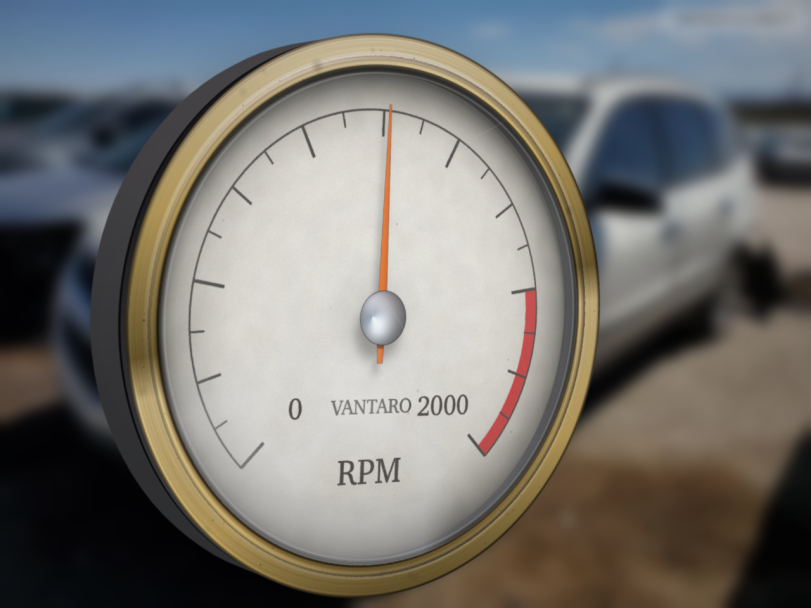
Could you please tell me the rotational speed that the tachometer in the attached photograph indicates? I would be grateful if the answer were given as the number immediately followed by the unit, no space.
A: 1000rpm
